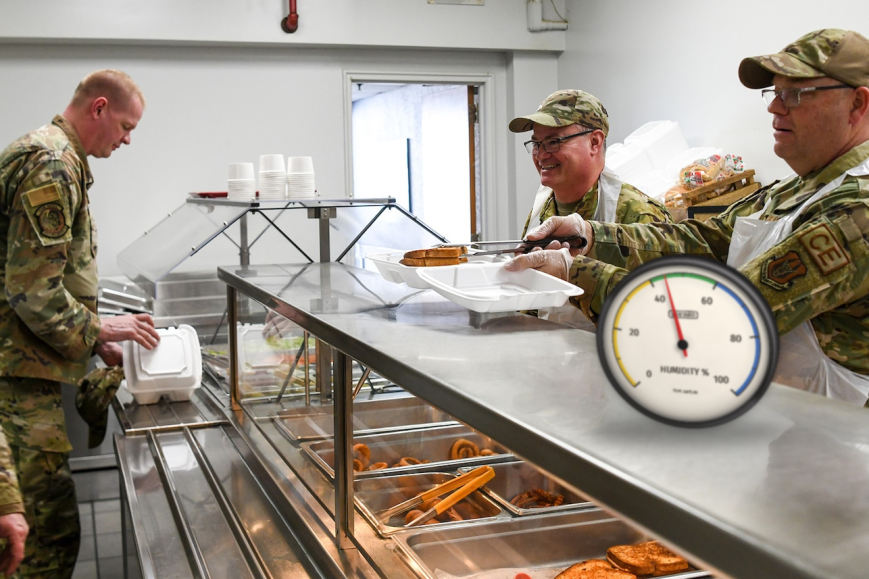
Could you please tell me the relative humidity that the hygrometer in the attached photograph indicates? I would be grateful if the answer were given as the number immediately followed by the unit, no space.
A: 45%
